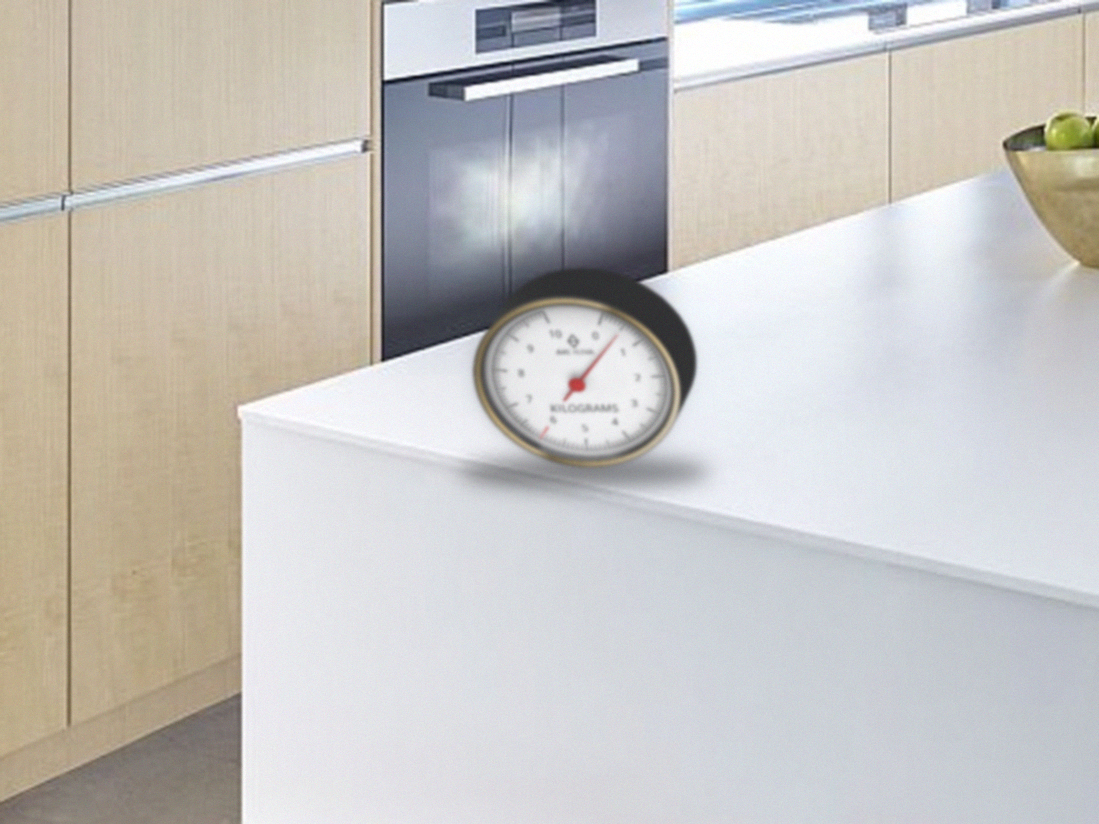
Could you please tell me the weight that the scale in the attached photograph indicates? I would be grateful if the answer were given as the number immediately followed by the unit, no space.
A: 0.5kg
